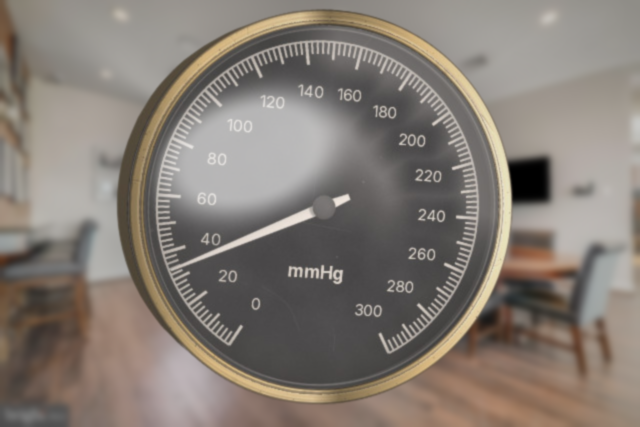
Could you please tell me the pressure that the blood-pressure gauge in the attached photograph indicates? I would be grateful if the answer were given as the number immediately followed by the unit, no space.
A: 34mmHg
